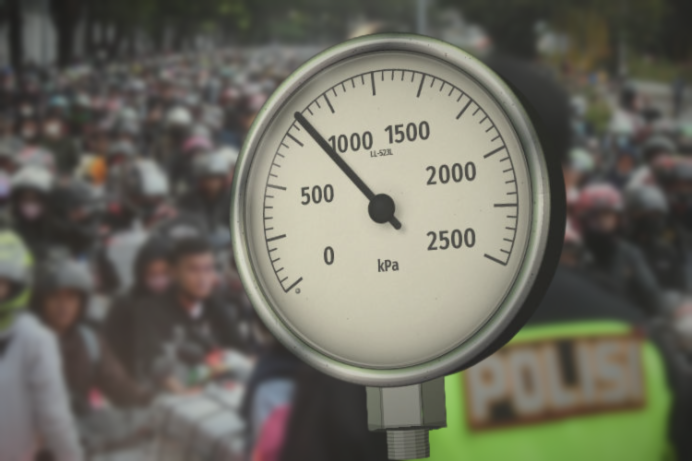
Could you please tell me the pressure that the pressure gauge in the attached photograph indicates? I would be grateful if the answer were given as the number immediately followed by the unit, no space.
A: 850kPa
